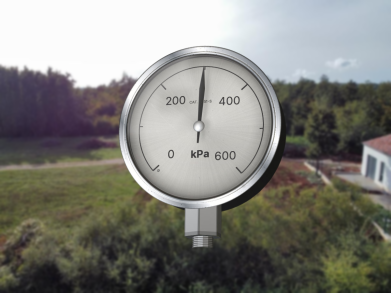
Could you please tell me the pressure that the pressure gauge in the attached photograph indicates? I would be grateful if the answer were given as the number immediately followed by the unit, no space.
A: 300kPa
